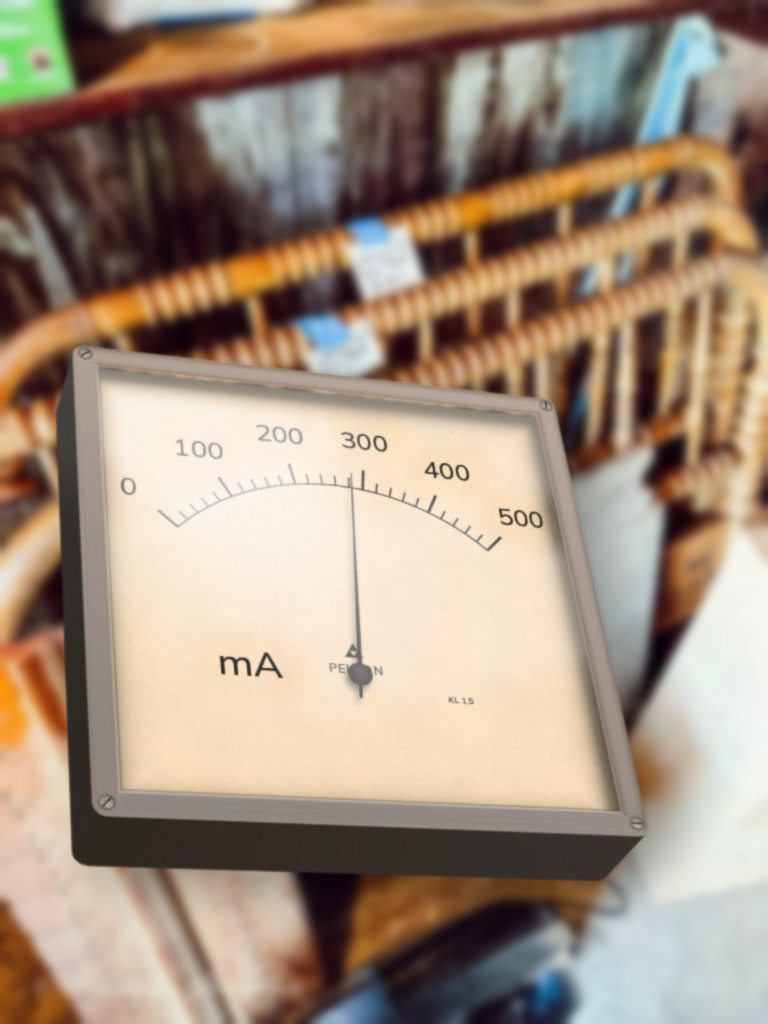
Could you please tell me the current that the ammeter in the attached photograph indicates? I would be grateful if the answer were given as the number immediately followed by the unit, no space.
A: 280mA
